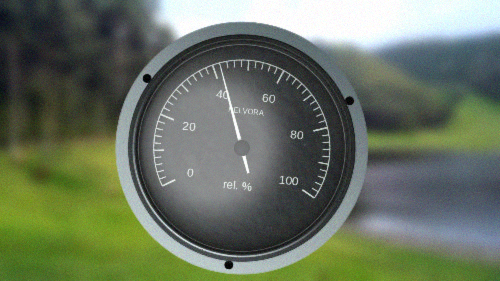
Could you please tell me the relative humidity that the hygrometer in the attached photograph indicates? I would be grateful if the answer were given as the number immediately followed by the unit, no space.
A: 42%
